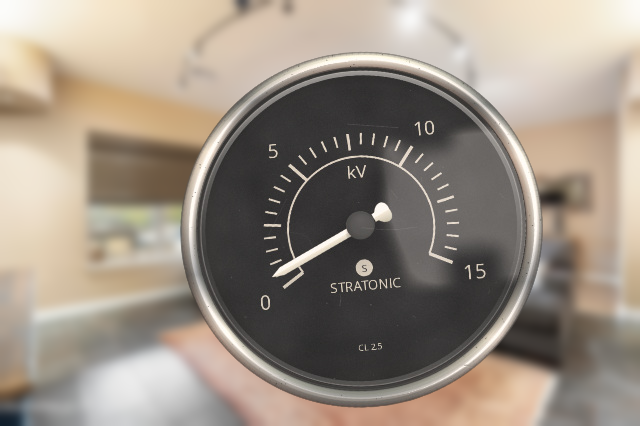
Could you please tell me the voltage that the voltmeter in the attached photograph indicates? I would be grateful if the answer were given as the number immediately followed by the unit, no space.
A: 0.5kV
